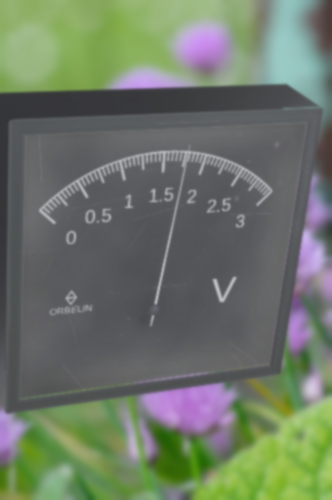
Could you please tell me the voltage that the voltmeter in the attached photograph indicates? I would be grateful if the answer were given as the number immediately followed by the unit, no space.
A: 1.75V
